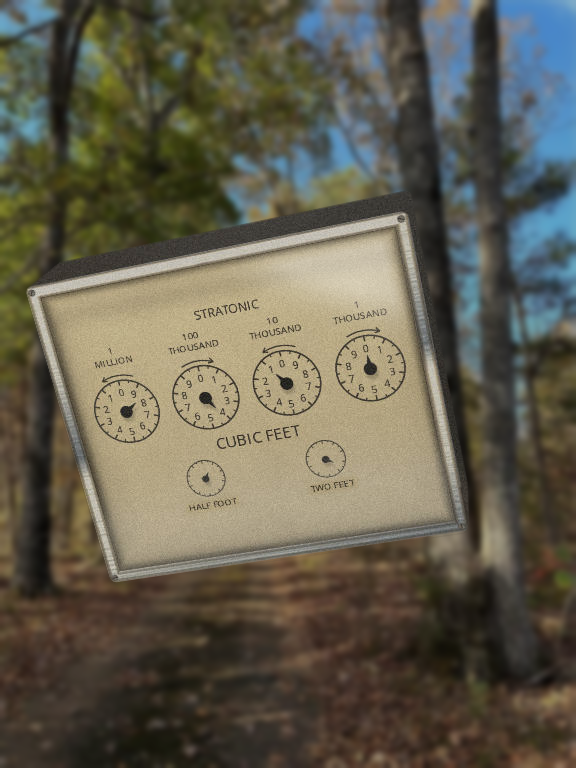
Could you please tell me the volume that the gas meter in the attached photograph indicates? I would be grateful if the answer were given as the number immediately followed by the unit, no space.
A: 841000ft³
